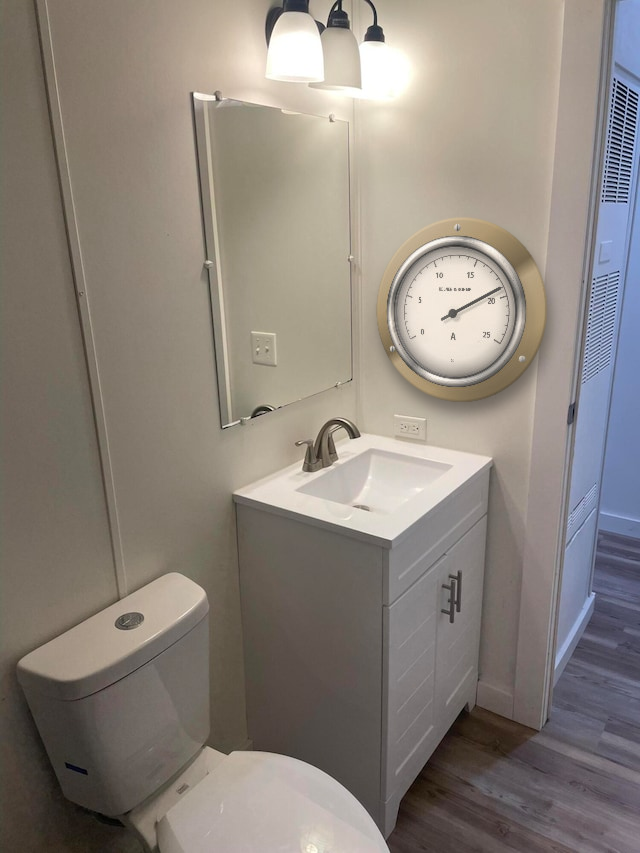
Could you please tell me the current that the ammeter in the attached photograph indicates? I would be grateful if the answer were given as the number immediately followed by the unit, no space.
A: 19A
